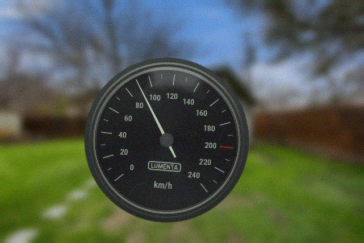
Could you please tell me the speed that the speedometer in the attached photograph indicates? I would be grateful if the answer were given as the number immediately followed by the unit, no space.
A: 90km/h
